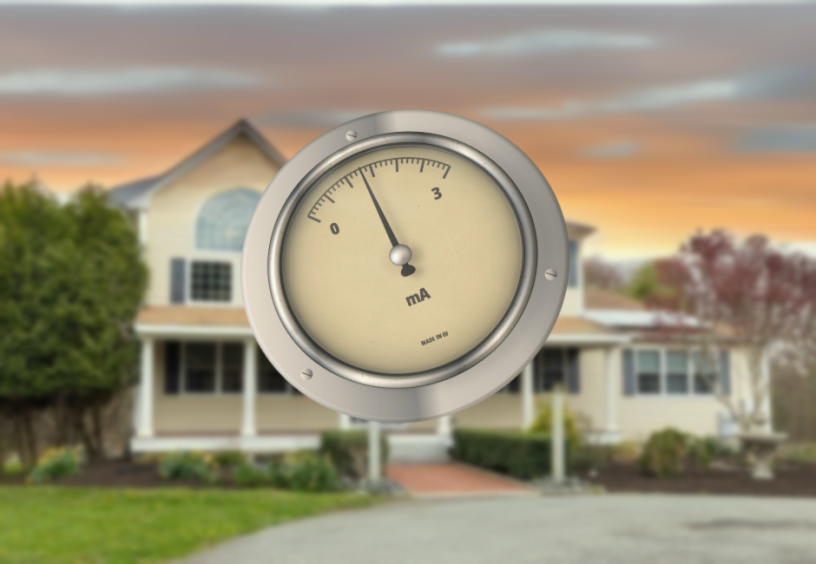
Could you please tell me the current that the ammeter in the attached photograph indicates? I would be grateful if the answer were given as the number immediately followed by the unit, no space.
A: 1.3mA
